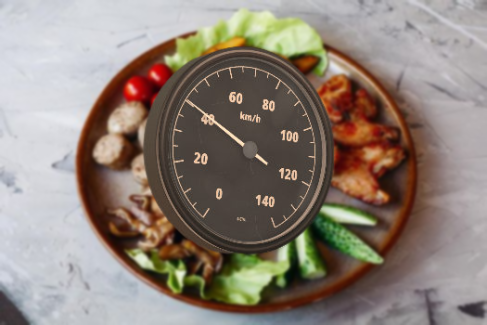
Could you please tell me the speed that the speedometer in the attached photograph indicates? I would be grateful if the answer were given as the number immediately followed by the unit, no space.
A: 40km/h
